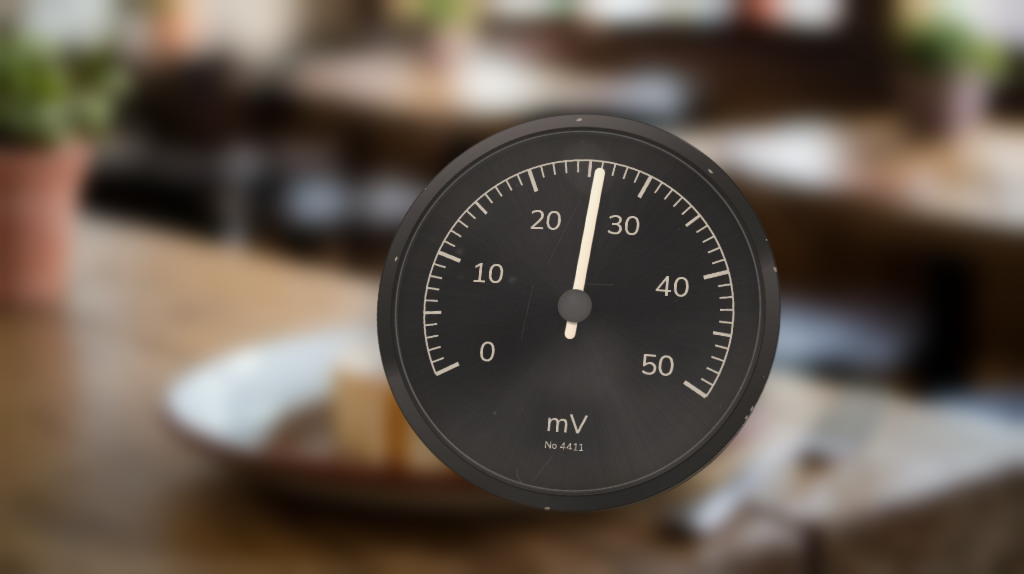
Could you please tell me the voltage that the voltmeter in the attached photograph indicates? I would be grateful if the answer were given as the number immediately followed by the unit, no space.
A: 26mV
